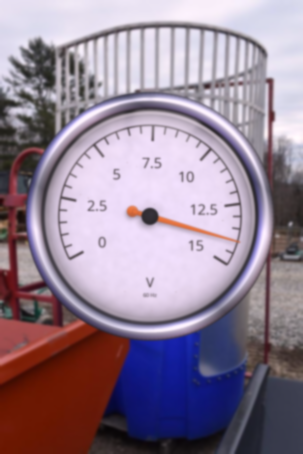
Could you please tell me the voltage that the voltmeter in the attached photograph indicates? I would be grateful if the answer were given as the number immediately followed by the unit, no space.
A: 14V
